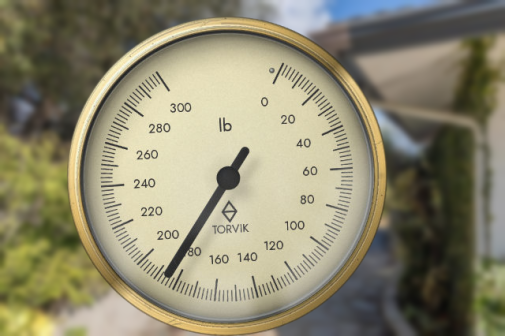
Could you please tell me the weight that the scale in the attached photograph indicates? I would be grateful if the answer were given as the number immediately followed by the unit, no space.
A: 186lb
